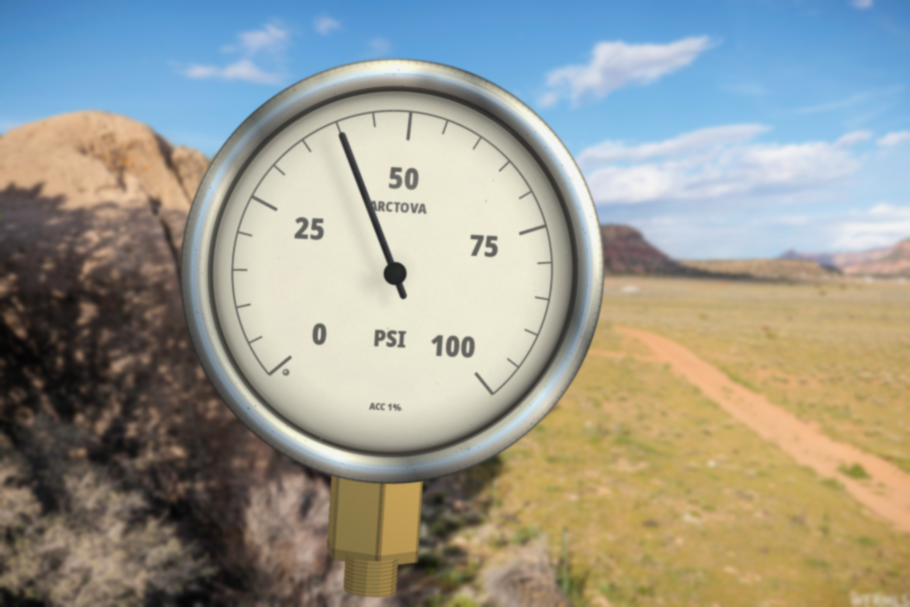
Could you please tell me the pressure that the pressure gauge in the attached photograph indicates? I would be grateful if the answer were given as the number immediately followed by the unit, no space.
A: 40psi
